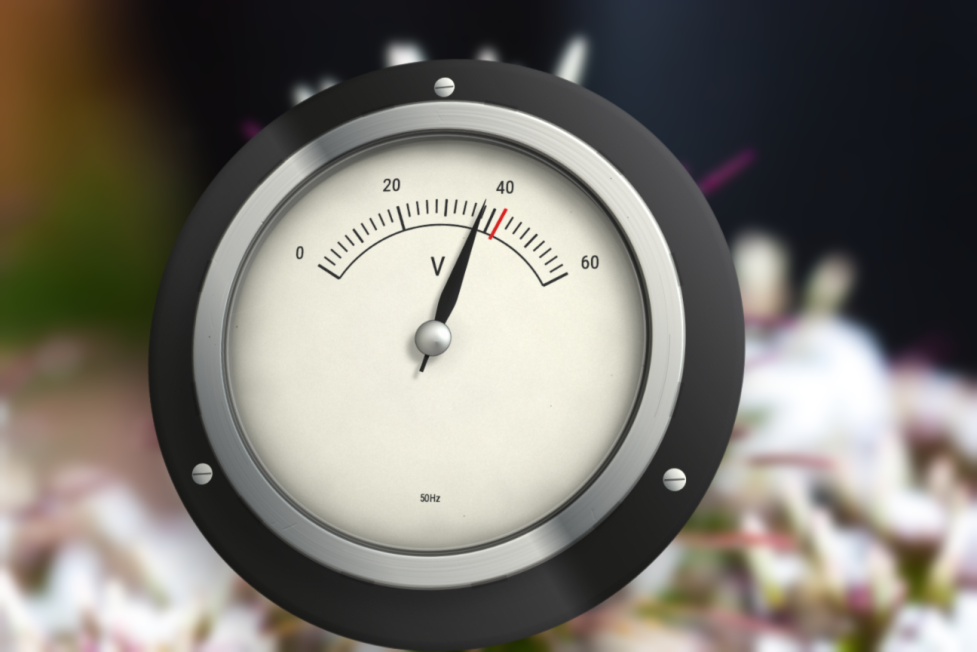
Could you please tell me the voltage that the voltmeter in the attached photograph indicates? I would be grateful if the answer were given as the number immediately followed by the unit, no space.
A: 38V
